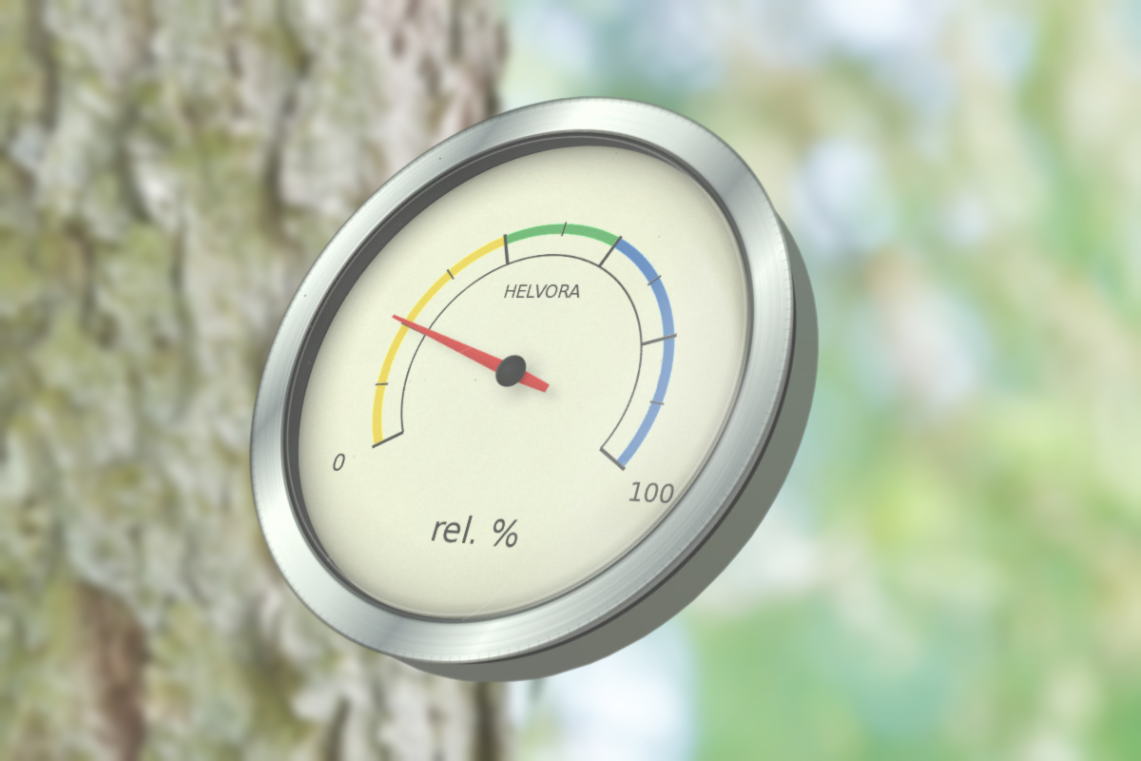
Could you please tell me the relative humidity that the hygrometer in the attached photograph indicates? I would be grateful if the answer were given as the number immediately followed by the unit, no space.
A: 20%
